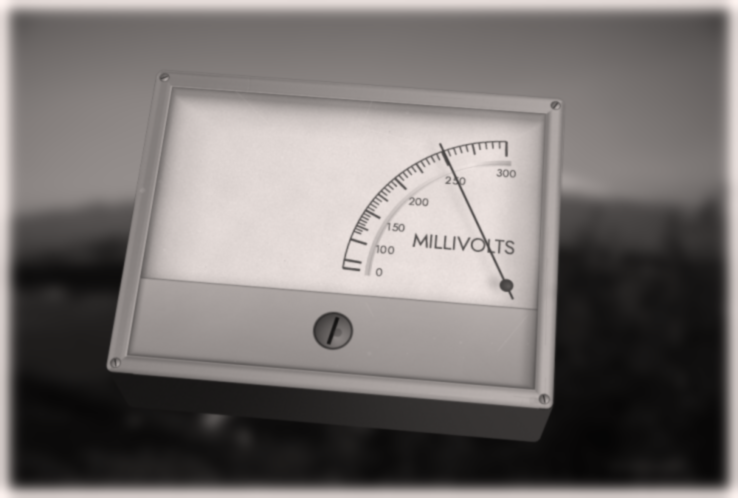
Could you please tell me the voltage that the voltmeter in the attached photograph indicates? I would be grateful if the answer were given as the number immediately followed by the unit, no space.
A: 250mV
